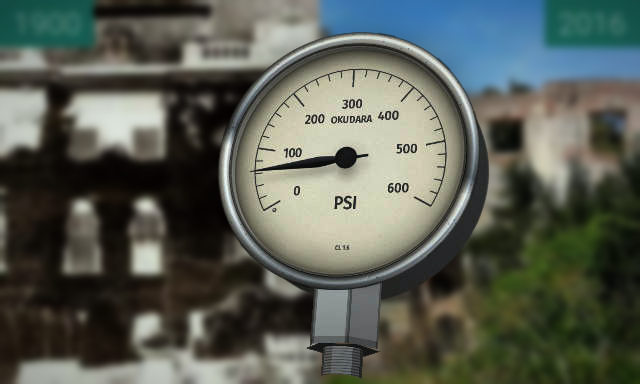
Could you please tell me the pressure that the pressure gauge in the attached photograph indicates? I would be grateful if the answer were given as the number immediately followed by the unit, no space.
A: 60psi
